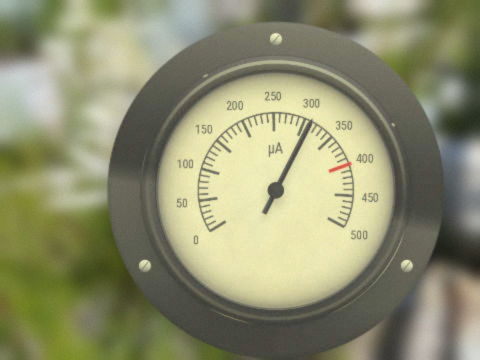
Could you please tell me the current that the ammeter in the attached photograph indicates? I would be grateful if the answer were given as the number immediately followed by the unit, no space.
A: 310µA
